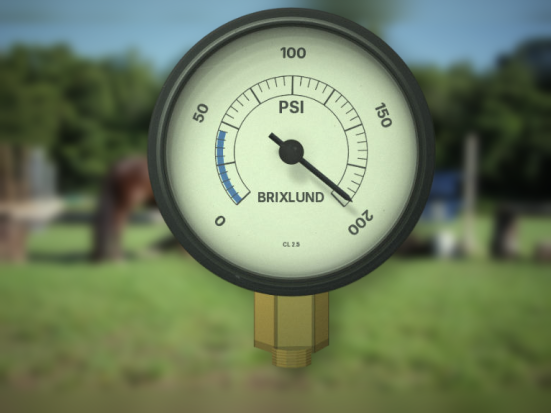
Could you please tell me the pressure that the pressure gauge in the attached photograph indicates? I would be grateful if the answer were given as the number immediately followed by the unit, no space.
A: 195psi
